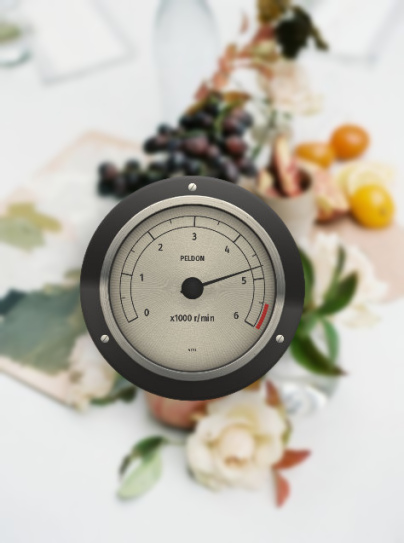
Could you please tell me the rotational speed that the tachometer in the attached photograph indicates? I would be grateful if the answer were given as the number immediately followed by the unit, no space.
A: 4750rpm
